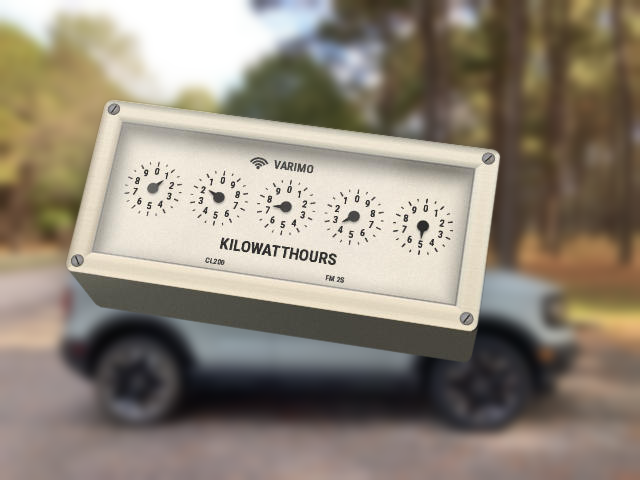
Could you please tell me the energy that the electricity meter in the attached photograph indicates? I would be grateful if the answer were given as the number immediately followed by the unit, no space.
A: 11735kWh
